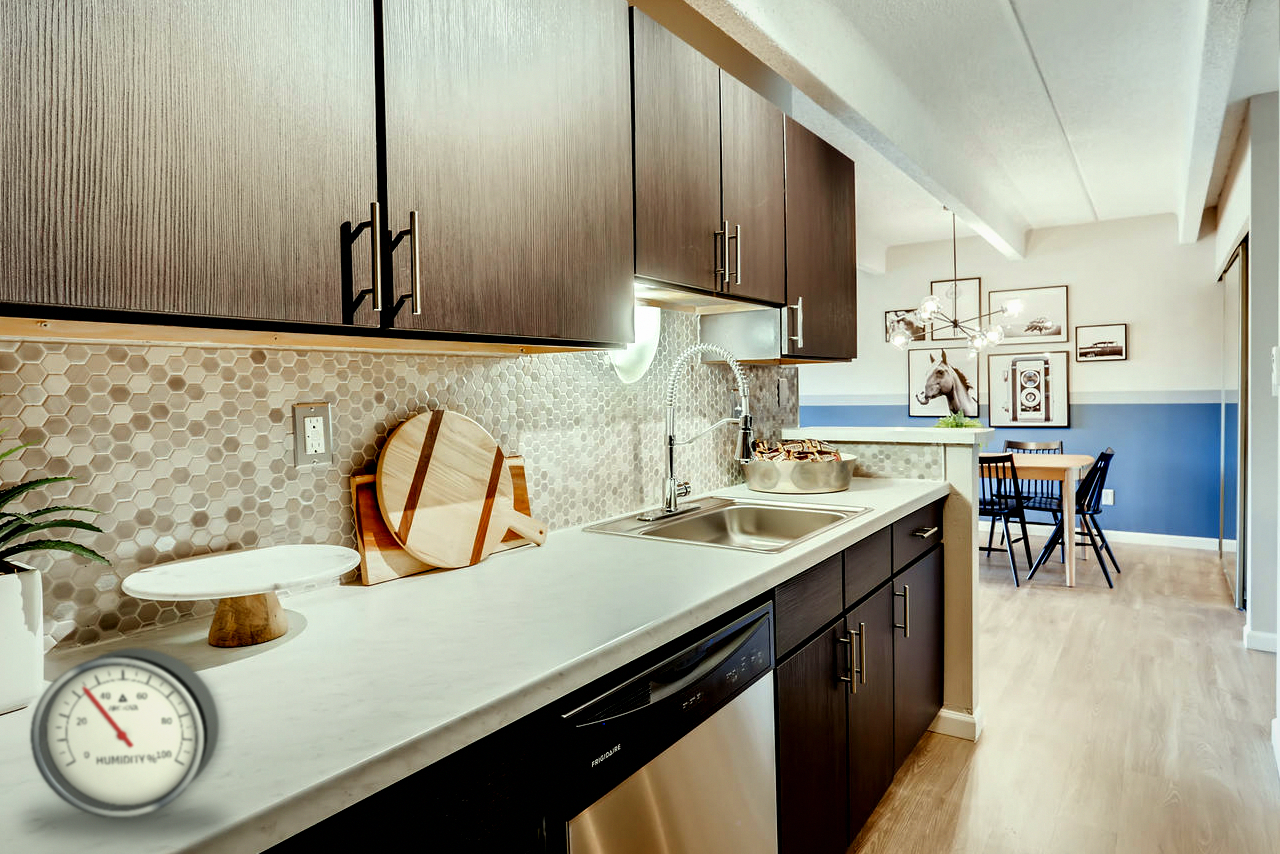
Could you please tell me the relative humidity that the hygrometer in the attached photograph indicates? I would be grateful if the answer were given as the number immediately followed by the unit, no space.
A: 35%
